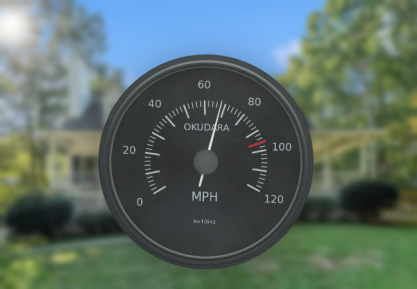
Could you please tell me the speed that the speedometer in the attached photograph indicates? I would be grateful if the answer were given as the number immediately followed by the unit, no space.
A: 68mph
